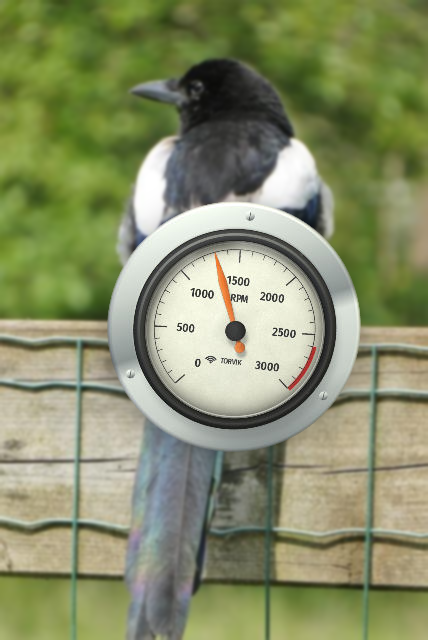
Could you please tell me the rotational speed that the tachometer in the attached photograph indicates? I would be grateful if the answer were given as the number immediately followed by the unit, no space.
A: 1300rpm
